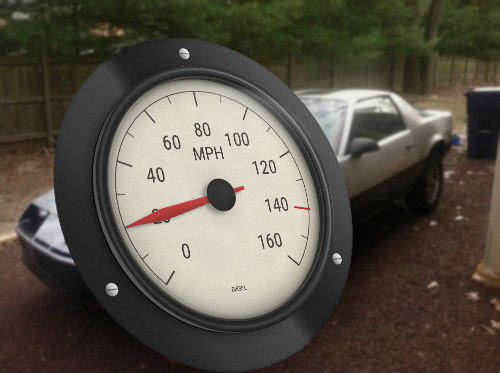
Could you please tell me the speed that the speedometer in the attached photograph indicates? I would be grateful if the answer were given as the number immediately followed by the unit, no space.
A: 20mph
